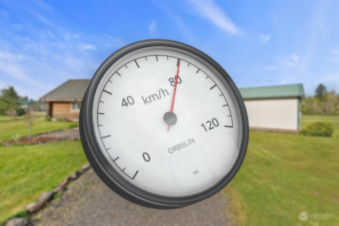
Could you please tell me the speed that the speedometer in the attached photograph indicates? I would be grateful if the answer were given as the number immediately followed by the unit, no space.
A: 80km/h
